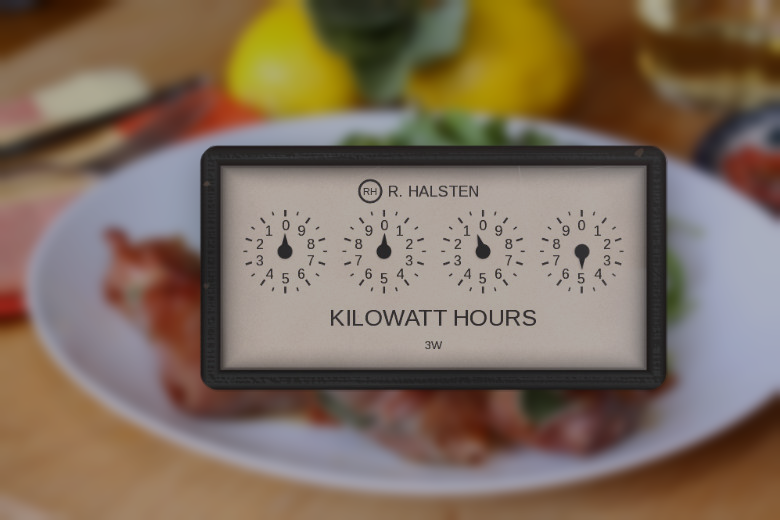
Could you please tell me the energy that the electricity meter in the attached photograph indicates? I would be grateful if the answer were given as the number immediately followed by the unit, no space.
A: 5kWh
